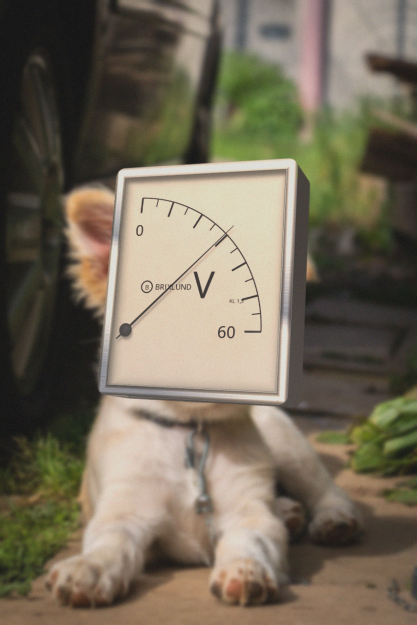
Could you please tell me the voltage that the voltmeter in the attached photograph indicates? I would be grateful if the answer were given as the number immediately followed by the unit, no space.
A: 30V
